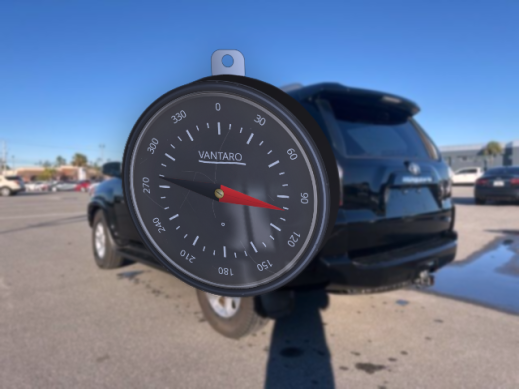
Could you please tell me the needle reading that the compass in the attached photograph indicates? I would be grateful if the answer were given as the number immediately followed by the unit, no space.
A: 100°
